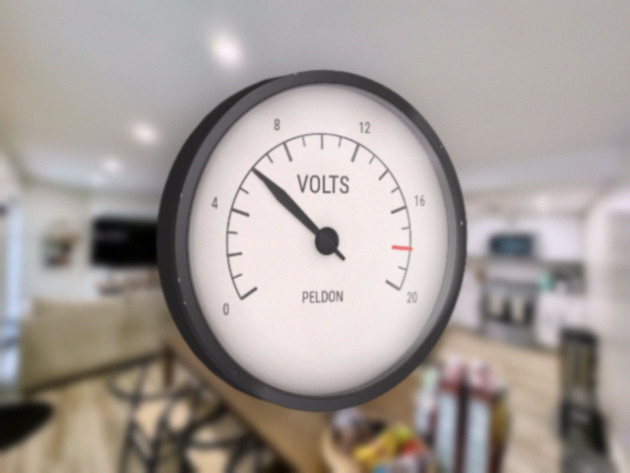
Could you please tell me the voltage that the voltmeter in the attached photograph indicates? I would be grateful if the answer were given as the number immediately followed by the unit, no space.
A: 6V
